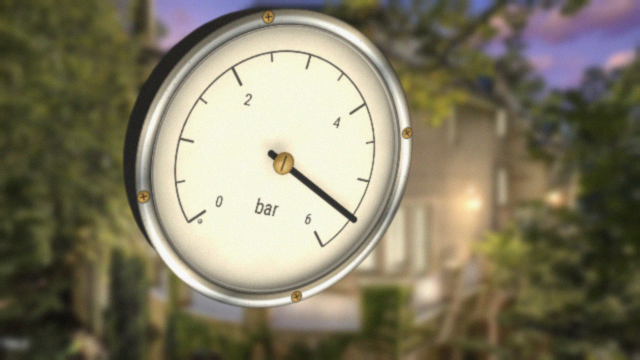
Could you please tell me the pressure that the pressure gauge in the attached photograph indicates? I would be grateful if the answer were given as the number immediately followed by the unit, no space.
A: 5.5bar
